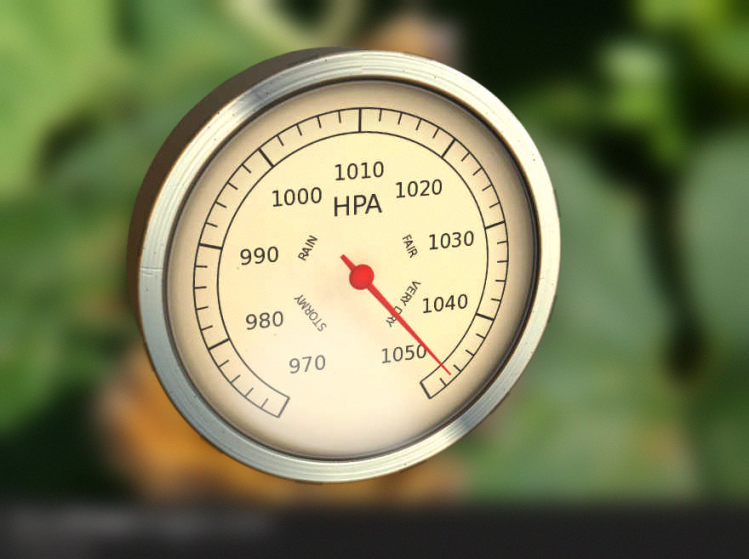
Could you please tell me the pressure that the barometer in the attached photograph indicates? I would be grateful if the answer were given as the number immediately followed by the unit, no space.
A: 1047hPa
